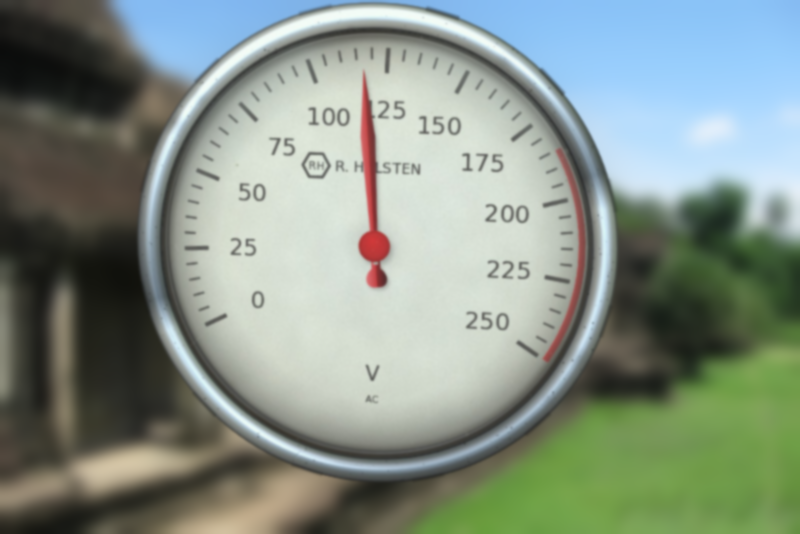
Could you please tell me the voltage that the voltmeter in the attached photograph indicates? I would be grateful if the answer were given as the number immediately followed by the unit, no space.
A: 117.5V
